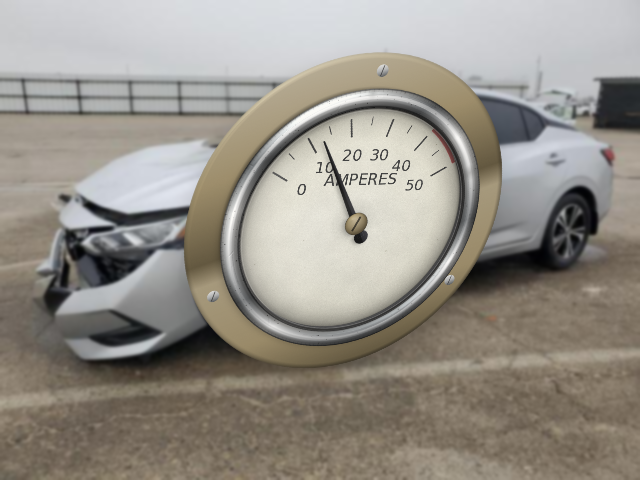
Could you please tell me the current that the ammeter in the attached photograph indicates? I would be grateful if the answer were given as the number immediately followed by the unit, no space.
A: 12.5A
